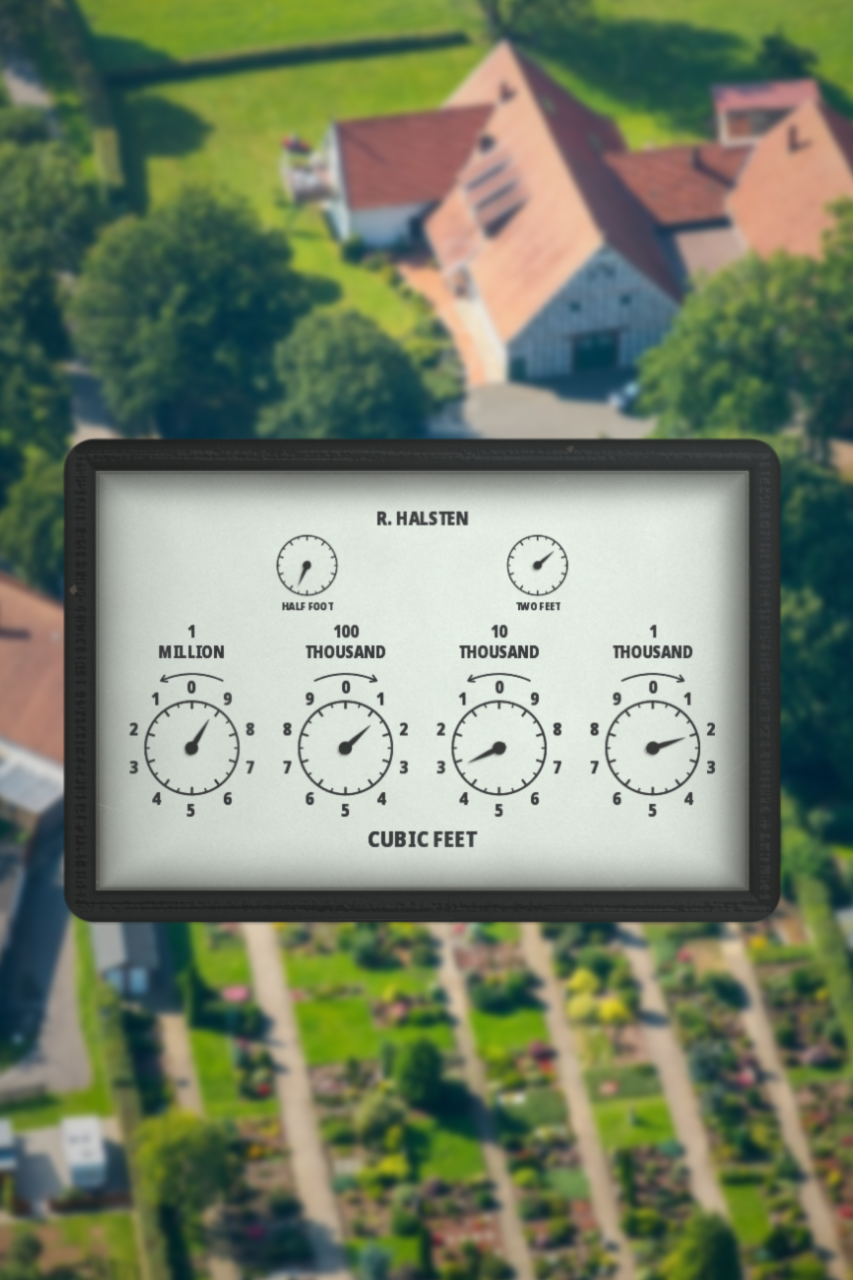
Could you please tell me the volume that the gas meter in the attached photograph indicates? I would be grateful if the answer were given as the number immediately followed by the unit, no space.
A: 913200ft³
